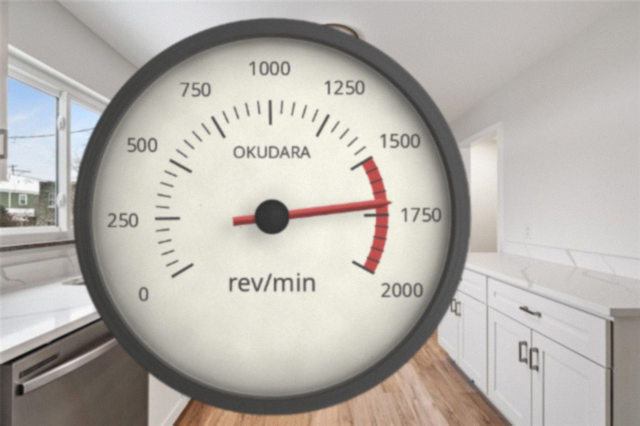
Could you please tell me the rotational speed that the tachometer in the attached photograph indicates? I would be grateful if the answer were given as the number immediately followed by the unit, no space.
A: 1700rpm
